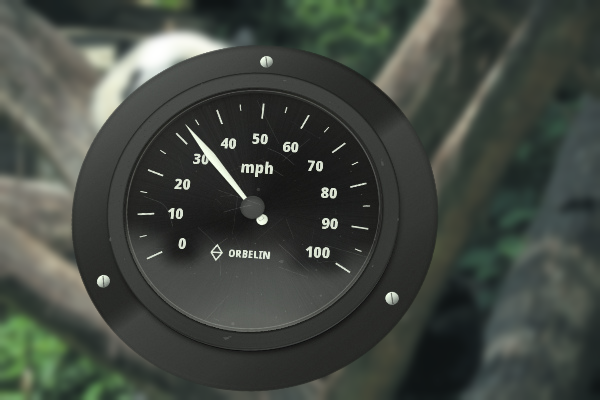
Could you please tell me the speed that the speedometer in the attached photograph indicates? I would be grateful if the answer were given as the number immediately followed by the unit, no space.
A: 32.5mph
